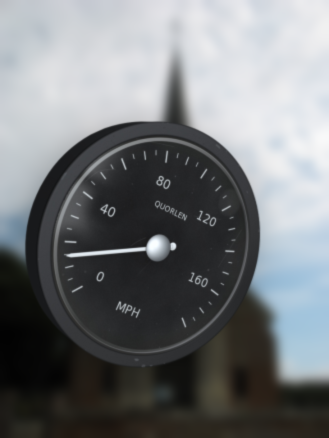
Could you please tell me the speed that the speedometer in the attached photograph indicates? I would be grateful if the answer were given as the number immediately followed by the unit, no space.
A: 15mph
